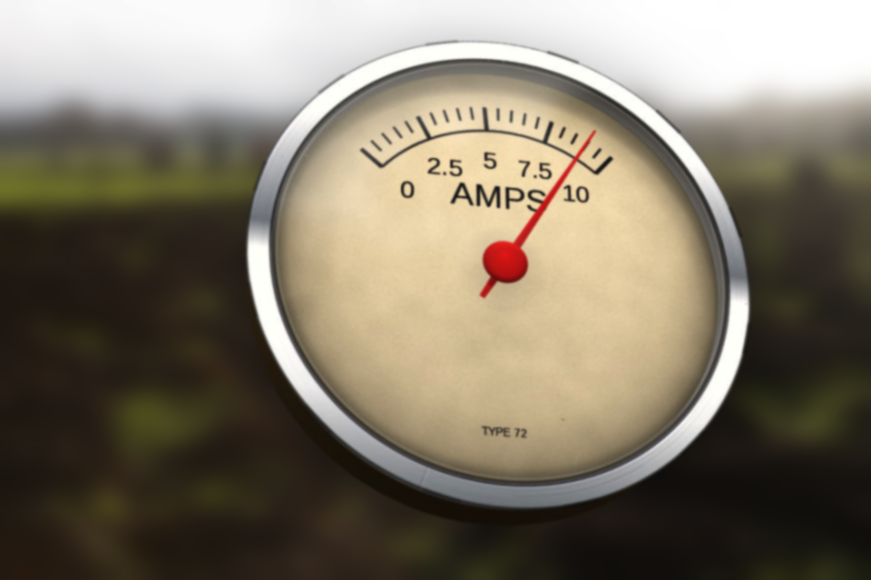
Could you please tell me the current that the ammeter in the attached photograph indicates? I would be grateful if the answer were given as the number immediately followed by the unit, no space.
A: 9A
